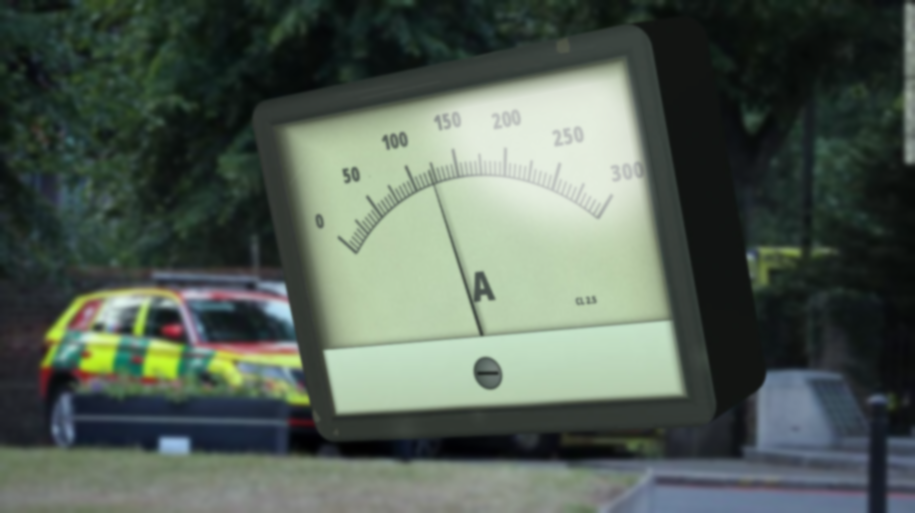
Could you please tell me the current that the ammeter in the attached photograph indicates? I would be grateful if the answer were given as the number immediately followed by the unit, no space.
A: 125A
